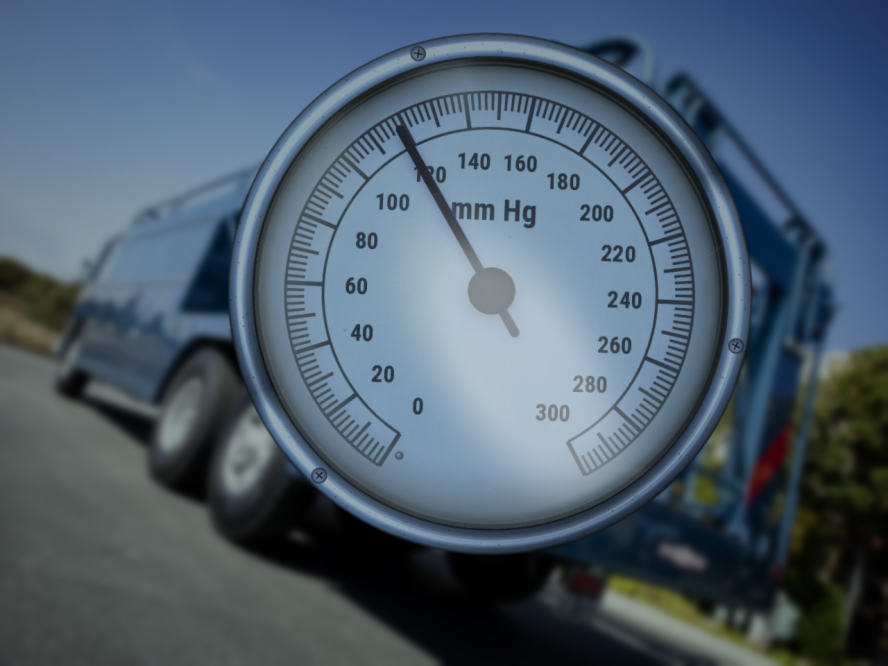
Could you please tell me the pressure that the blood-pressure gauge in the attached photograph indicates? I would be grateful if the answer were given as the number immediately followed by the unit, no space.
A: 118mmHg
